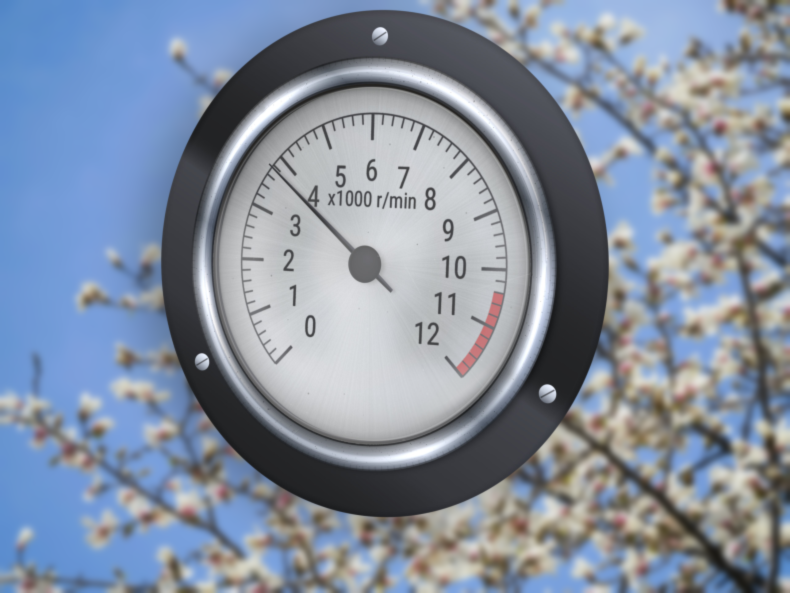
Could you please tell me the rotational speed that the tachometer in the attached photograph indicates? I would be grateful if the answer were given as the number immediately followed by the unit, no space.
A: 3800rpm
